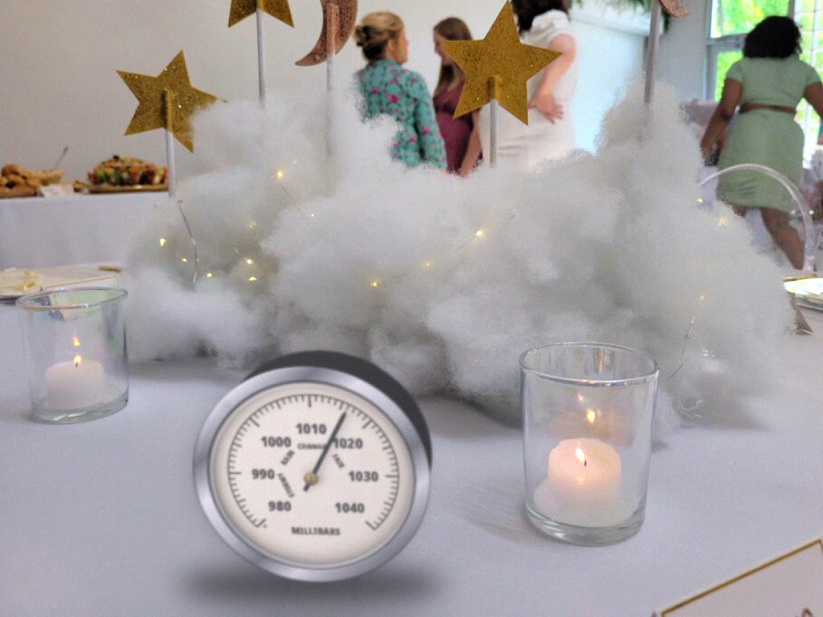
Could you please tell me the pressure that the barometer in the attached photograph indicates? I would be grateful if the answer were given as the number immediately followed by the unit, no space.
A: 1016mbar
